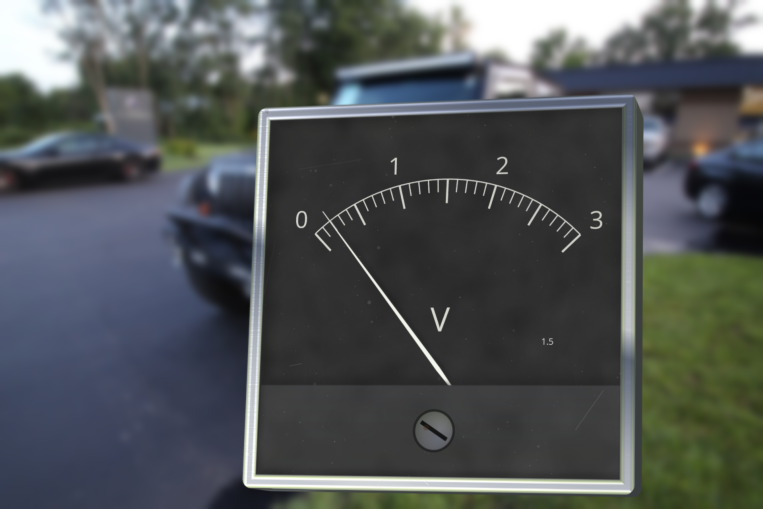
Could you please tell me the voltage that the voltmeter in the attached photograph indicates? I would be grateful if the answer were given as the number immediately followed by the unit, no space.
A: 0.2V
